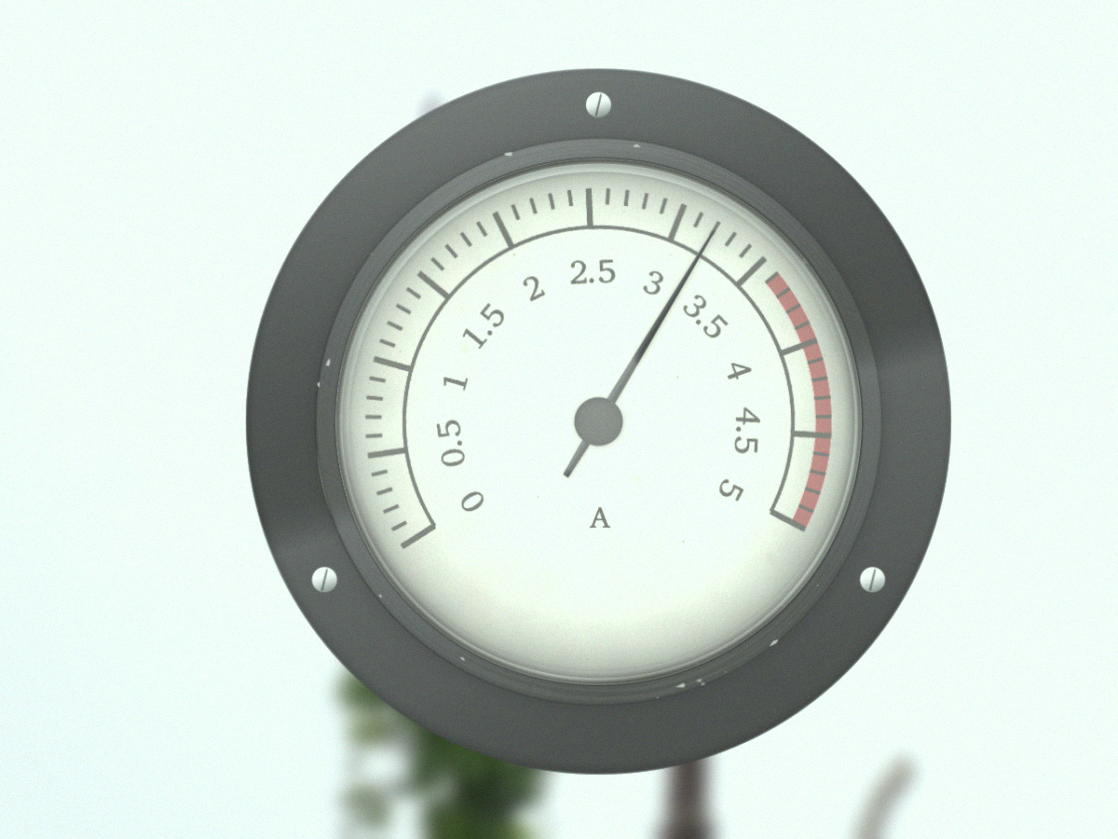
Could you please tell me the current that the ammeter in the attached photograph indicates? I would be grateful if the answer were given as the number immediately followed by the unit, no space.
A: 3.2A
